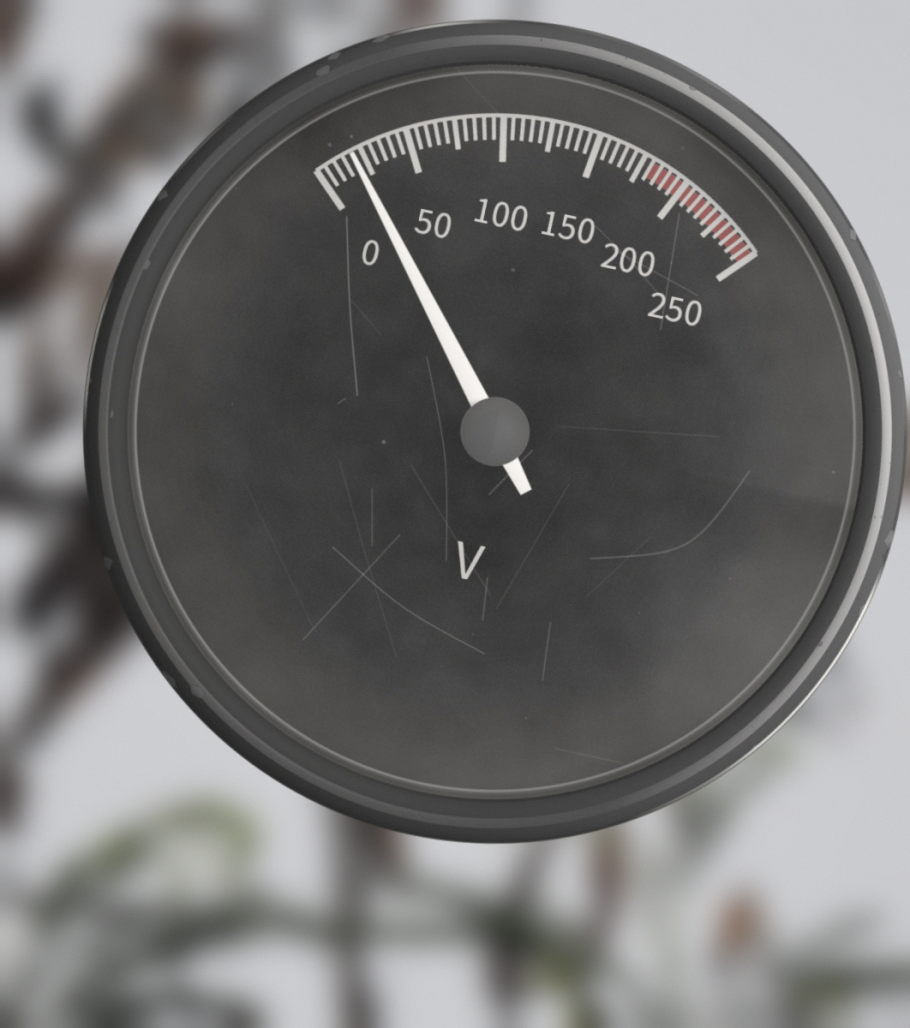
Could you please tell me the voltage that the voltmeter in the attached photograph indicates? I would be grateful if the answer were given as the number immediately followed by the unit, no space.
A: 20V
